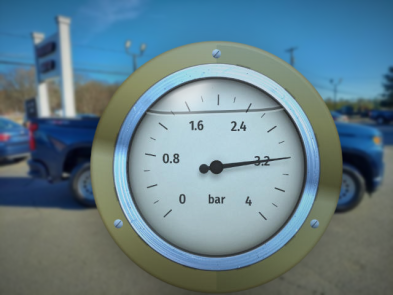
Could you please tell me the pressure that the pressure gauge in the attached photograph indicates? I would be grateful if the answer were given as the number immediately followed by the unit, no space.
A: 3.2bar
